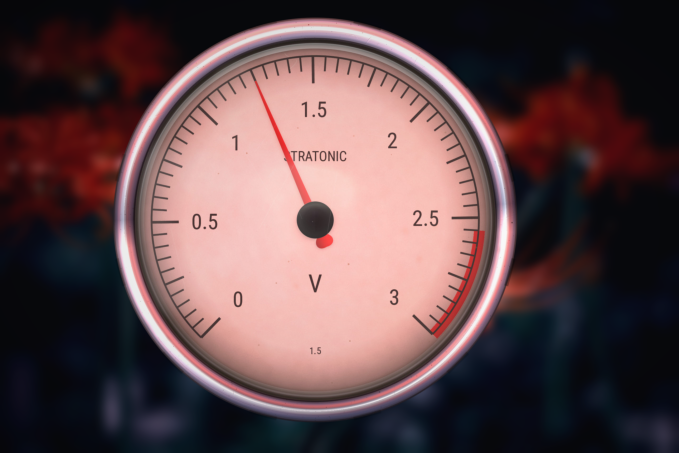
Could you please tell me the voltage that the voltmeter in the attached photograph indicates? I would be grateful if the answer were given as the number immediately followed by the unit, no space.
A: 1.25V
